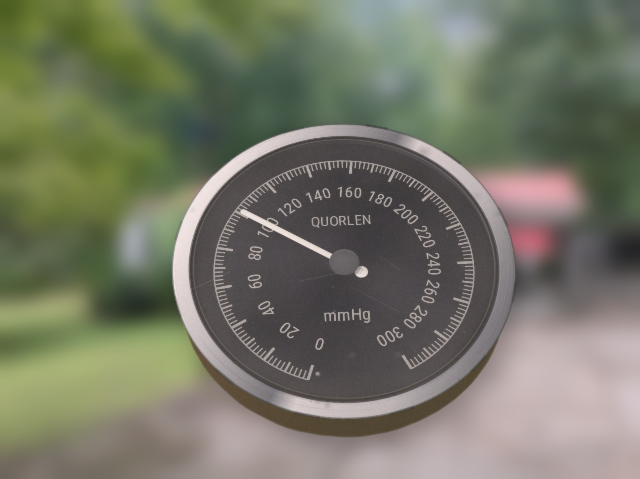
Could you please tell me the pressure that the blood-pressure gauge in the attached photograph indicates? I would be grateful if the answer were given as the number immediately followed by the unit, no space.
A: 100mmHg
